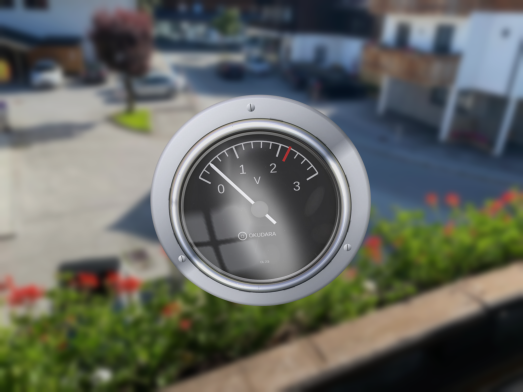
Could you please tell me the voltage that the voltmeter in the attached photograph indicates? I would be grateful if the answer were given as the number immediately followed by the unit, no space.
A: 0.4V
